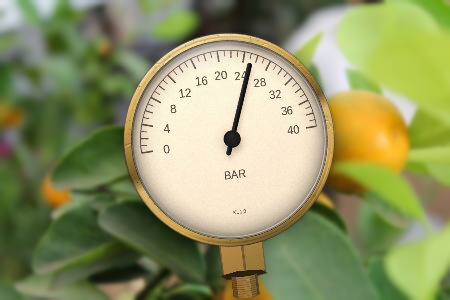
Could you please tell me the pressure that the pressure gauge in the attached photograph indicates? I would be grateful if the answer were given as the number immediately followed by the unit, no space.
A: 25bar
